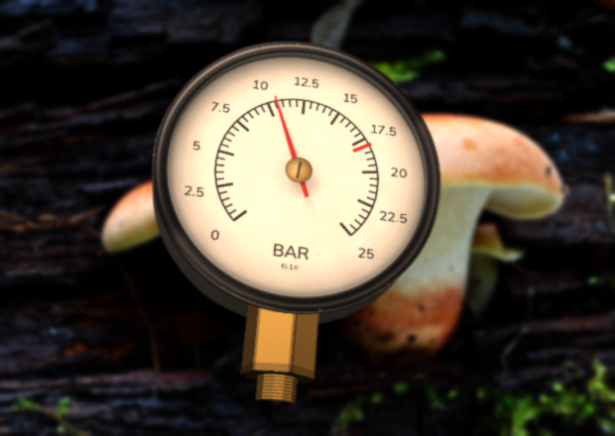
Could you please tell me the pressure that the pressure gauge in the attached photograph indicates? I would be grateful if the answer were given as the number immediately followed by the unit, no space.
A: 10.5bar
